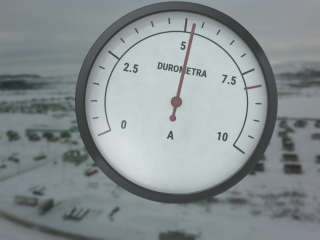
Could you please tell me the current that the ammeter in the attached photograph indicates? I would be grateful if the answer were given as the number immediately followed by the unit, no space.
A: 5.25A
